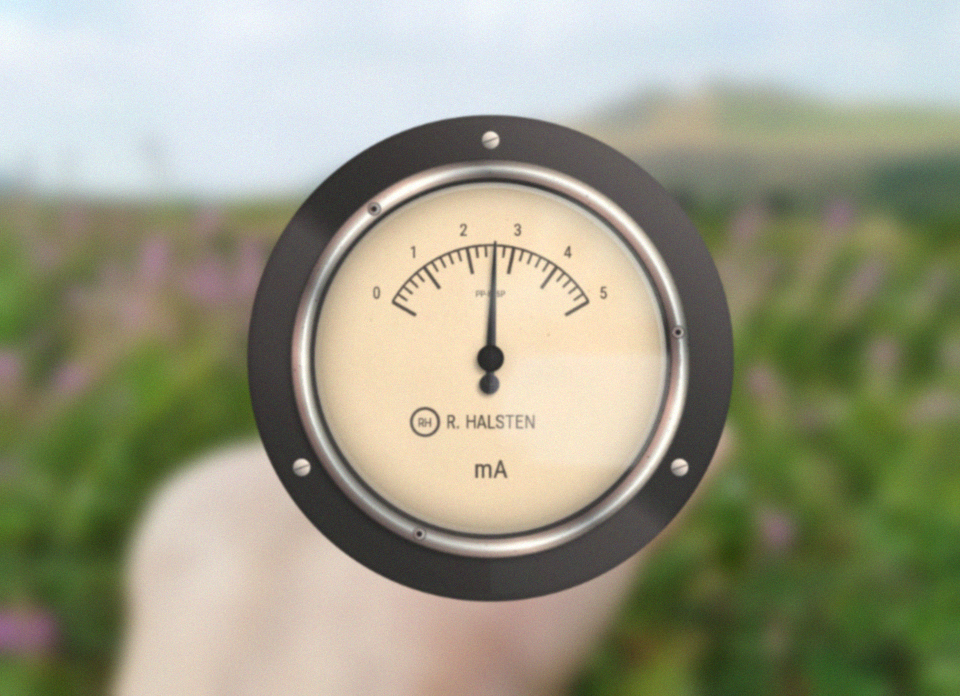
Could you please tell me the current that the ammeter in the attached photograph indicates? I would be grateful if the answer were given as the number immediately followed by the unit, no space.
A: 2.6mA
